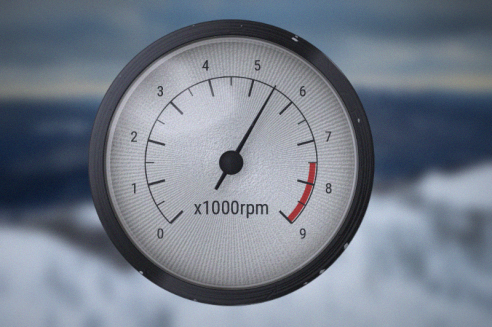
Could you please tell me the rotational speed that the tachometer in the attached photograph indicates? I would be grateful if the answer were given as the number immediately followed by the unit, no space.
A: 5500rpm
